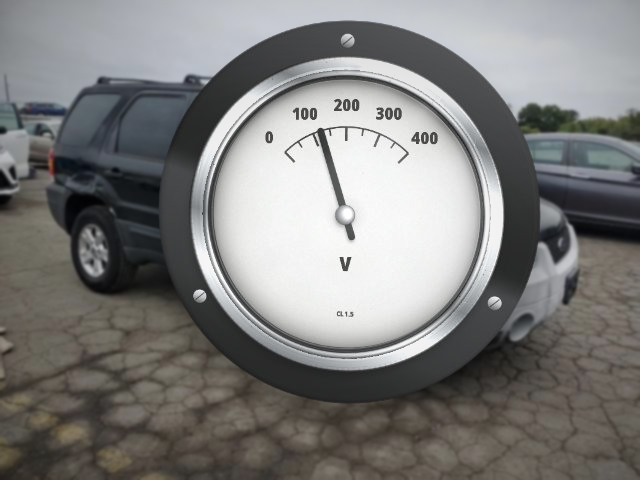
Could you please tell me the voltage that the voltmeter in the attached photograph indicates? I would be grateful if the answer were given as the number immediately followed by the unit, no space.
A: 125V
